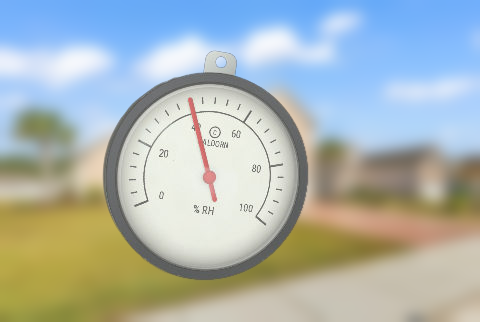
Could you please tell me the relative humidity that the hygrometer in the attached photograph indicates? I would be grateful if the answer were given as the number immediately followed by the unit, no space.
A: 40%
